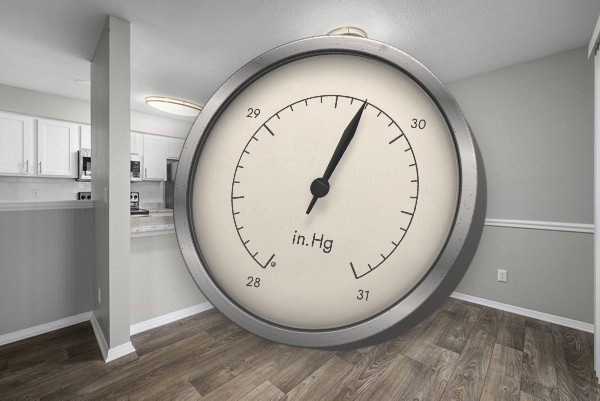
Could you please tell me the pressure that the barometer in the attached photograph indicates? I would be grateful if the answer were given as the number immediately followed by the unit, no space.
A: 29.7inHg
